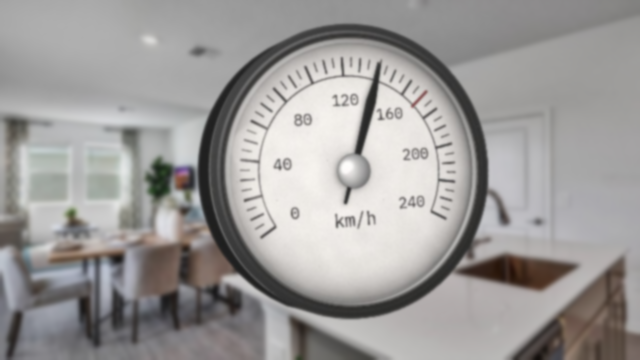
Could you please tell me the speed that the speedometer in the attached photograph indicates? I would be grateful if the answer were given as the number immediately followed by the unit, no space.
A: 140km/h
